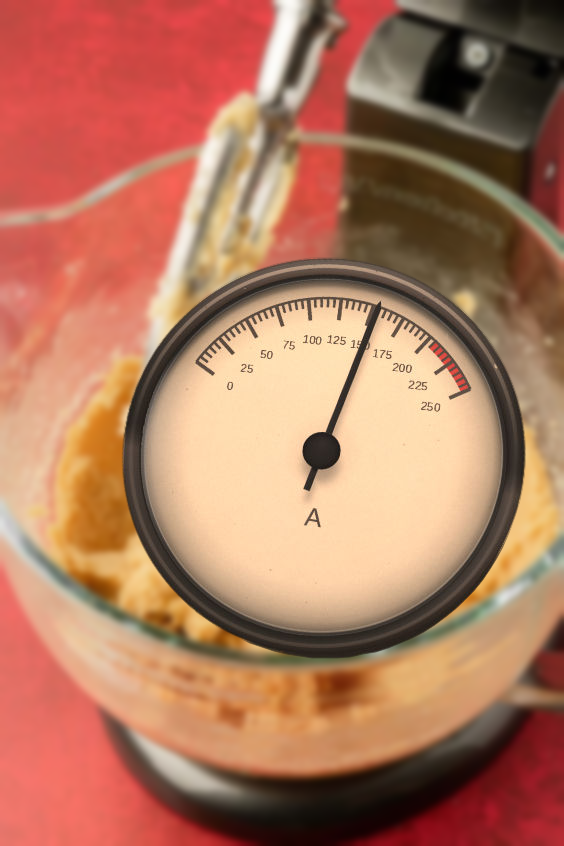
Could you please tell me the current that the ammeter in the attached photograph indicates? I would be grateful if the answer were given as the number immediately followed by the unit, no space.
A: 155A
